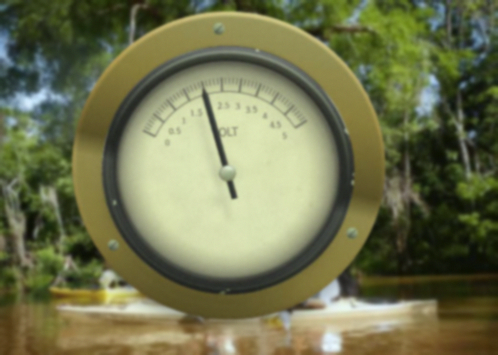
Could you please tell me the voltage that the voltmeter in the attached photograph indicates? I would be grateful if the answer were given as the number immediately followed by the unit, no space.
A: 2V
